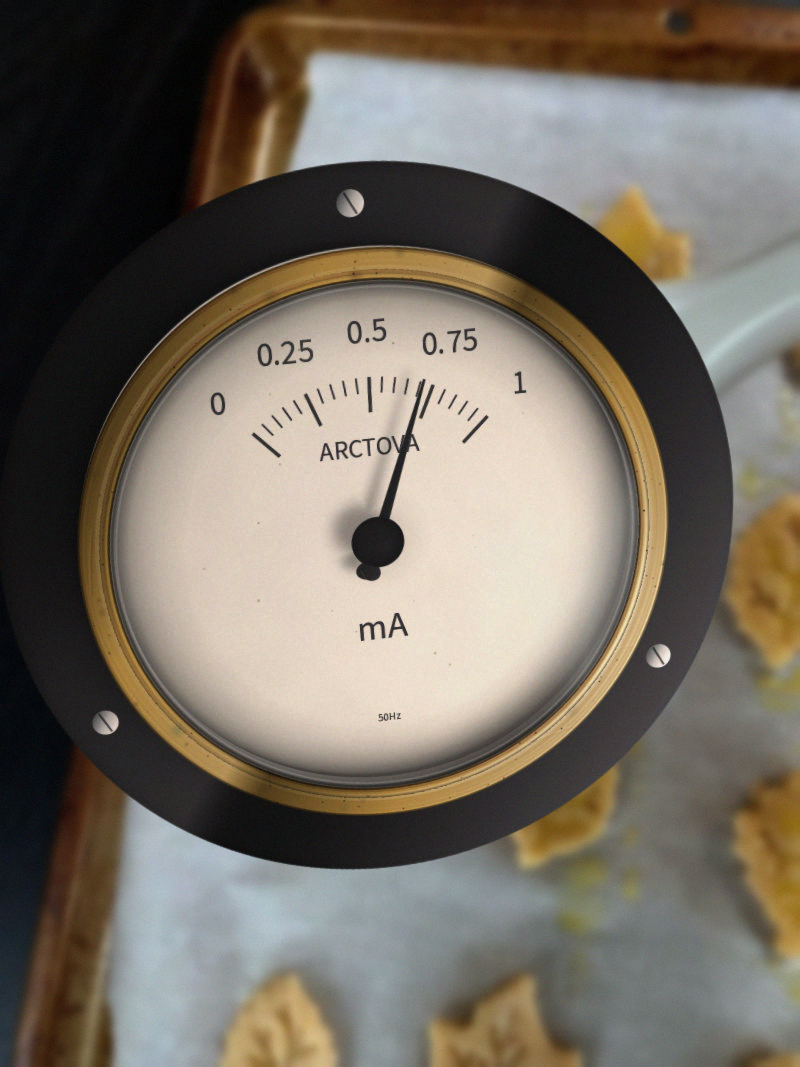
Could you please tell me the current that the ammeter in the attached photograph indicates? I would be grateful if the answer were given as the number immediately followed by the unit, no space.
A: 0.7mA
